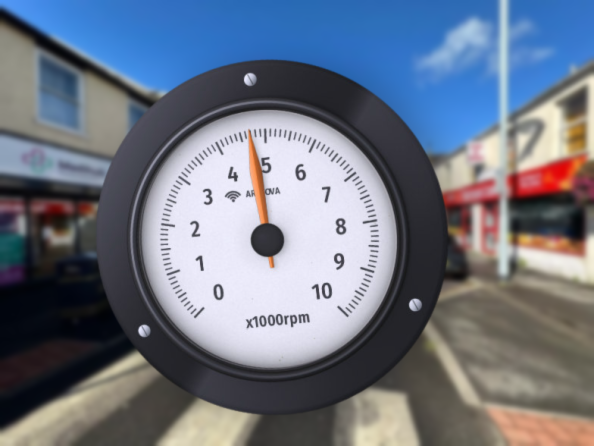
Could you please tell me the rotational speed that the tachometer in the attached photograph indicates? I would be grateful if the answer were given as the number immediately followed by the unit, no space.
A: 4700rpm
